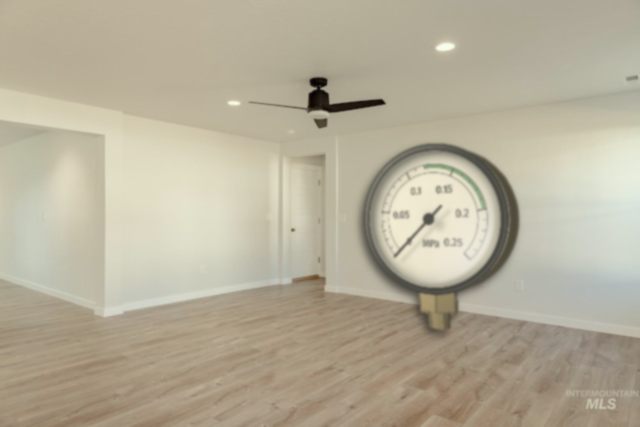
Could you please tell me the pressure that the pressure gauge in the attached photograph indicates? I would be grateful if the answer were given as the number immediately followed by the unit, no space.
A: 0MPa
